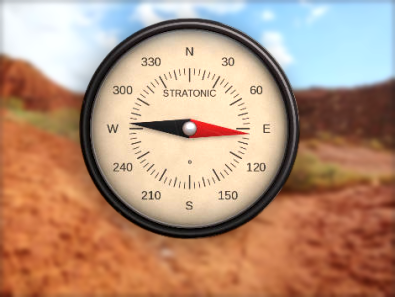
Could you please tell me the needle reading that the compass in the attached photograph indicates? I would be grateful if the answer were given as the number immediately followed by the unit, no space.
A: 95°
